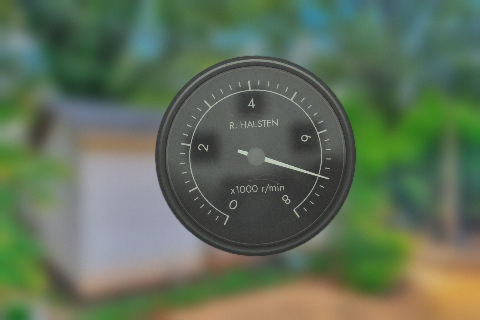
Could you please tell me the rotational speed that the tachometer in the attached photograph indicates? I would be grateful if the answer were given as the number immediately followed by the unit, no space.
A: 7000rpm
